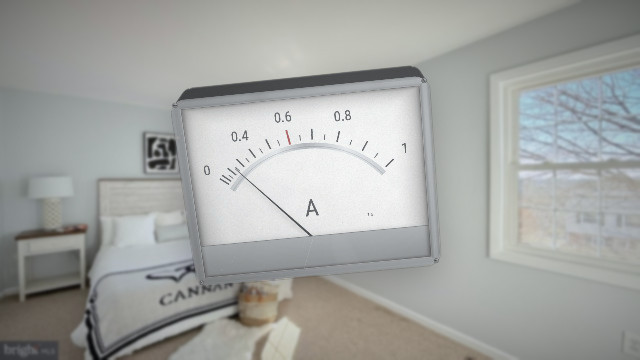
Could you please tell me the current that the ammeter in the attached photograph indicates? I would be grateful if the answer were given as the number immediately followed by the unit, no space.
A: 0.25A
